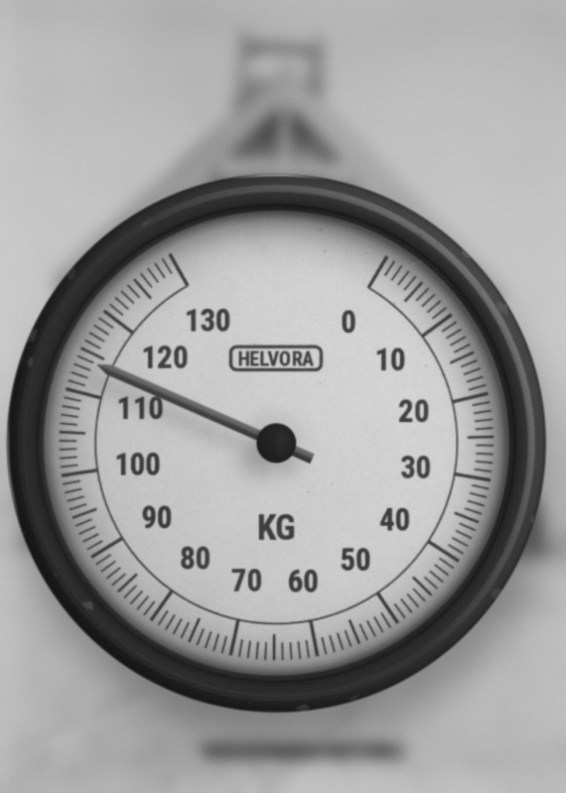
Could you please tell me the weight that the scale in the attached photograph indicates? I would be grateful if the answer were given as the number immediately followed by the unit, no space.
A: 114kg
